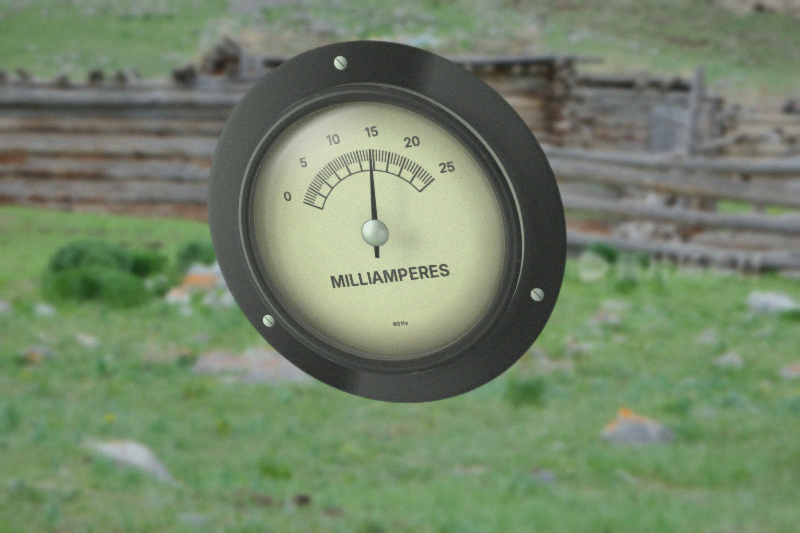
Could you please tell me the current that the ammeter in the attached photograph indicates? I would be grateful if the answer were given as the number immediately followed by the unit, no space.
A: 15mA
